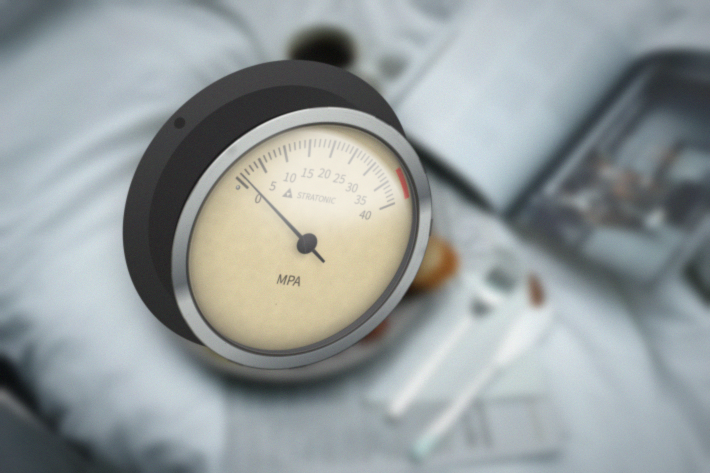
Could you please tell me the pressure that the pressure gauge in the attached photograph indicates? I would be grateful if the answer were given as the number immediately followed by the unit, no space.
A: 1MPa
